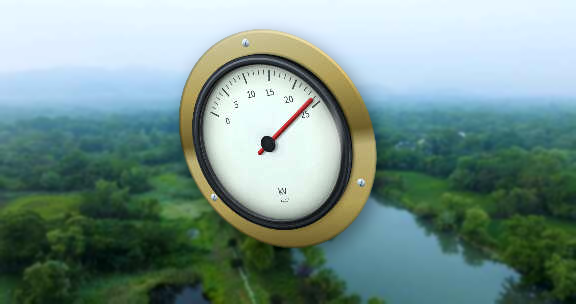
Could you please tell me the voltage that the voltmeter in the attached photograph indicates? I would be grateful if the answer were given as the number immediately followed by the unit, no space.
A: 24kV
